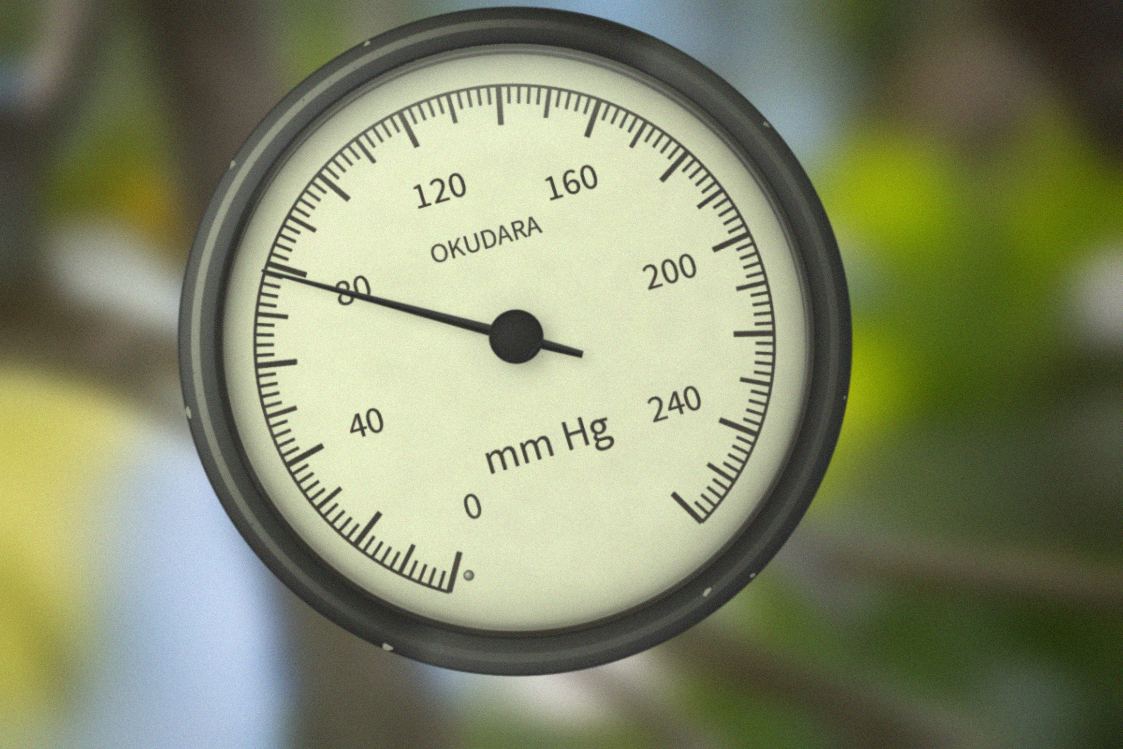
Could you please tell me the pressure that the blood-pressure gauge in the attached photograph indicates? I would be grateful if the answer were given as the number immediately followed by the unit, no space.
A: 78mmHg
